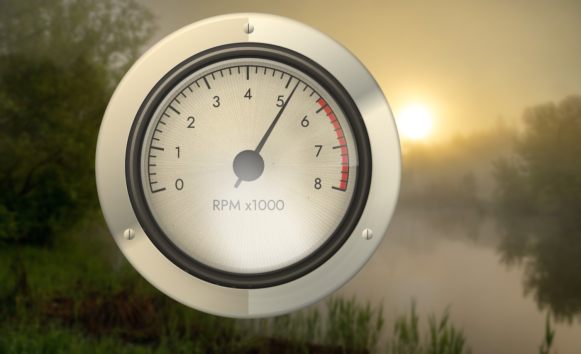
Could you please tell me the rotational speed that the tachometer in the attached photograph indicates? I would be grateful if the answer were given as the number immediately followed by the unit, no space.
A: 5200rpm
